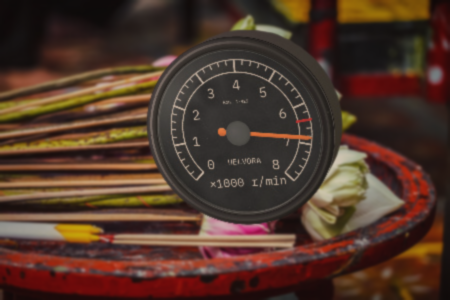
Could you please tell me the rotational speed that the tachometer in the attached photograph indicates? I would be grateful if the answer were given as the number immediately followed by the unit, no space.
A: 6800rpm
